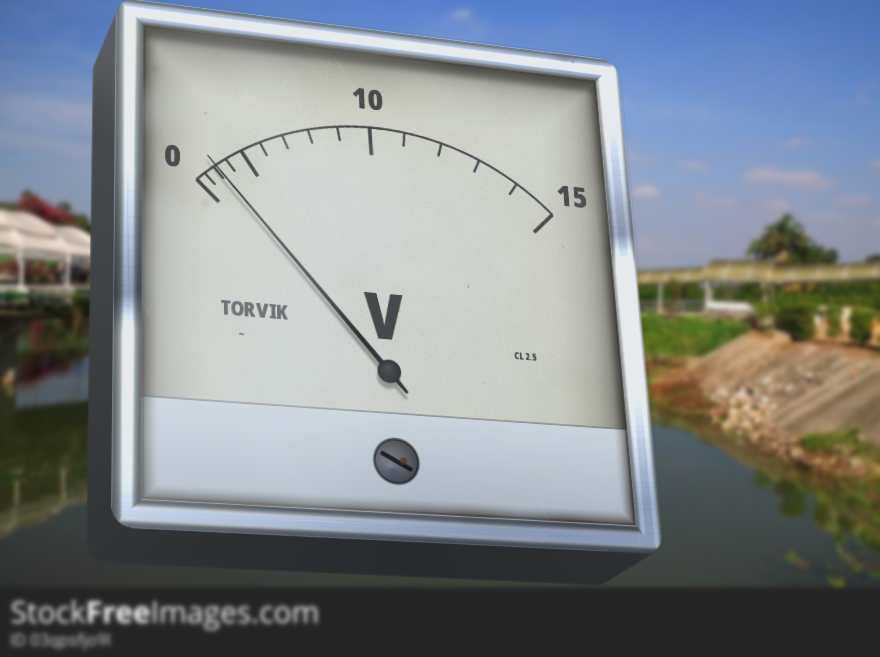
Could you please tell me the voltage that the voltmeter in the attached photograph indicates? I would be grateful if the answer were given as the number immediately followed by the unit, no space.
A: 3V
